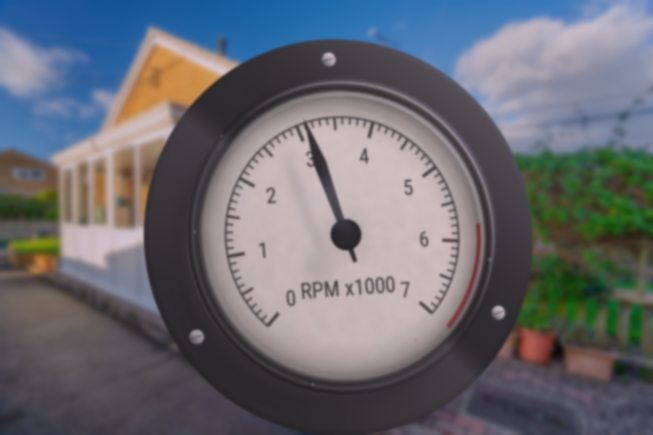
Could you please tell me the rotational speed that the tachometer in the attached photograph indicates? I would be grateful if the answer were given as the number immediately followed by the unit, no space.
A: 3100rpm
